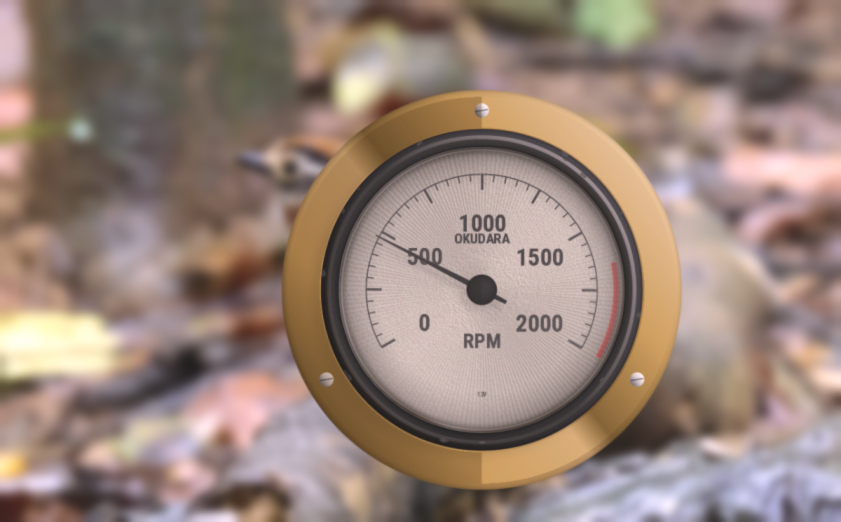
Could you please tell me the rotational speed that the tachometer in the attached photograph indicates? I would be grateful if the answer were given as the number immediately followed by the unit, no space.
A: 475rpm
